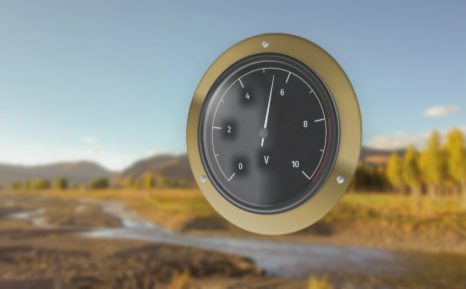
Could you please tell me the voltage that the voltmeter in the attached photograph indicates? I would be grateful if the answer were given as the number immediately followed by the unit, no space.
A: 5.5V
